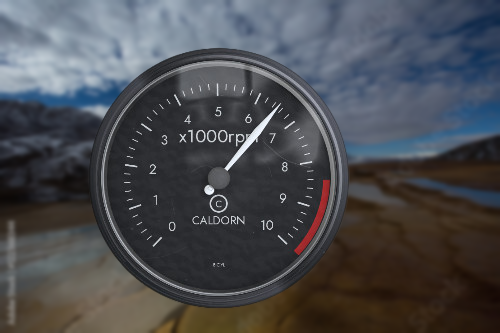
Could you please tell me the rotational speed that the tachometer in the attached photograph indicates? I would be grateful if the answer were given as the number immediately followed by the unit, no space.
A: 6500rpm
